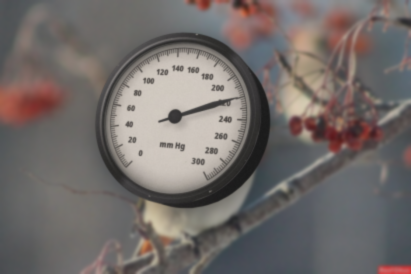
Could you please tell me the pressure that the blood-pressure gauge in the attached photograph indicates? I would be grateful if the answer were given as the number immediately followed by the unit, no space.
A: 220mmHg
